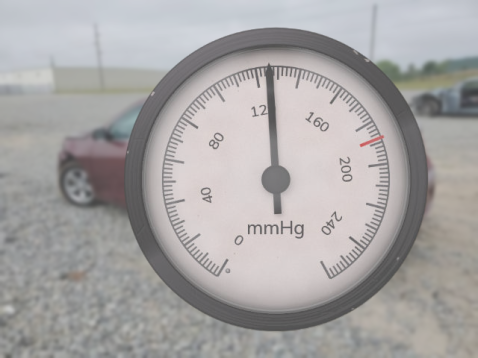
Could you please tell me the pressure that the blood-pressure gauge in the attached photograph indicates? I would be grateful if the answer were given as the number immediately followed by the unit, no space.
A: 126mmHg
